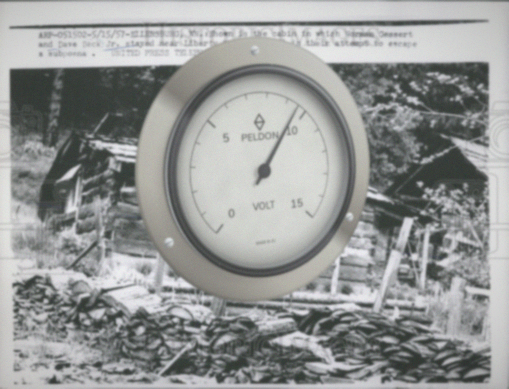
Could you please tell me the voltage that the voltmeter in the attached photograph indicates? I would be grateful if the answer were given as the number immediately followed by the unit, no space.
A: 9.5V
